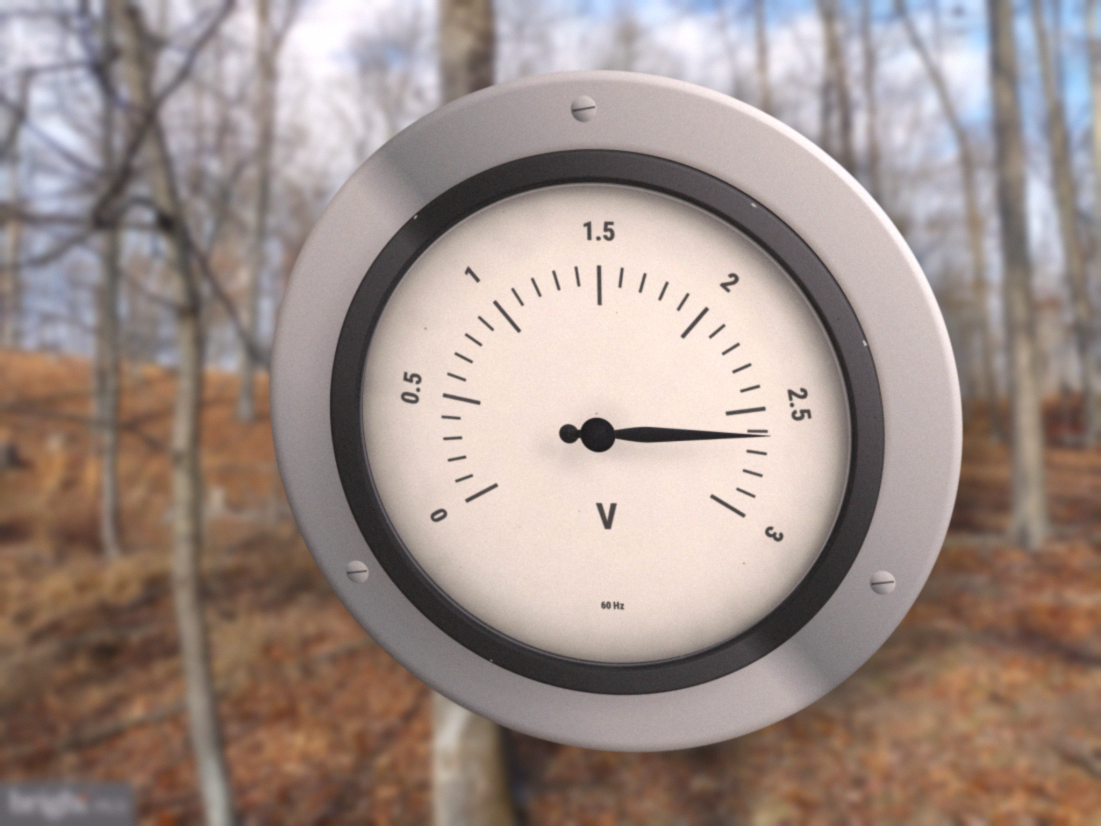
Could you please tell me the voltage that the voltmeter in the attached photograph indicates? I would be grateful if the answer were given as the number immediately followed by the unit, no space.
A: 2.6V
